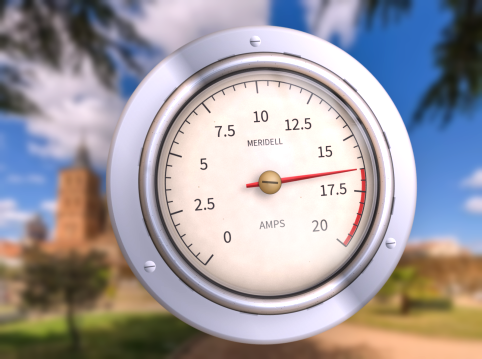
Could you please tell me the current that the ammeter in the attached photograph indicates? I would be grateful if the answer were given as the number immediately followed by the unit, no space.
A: 16.5A
